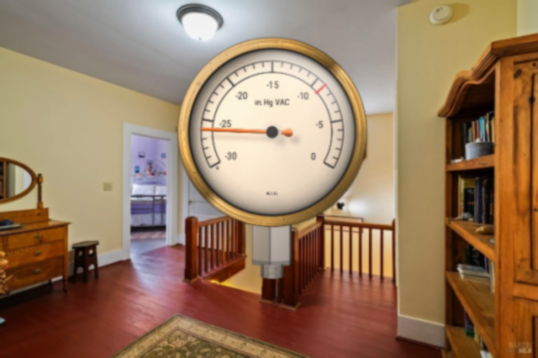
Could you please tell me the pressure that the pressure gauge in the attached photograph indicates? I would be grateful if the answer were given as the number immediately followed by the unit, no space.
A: -26inHg
